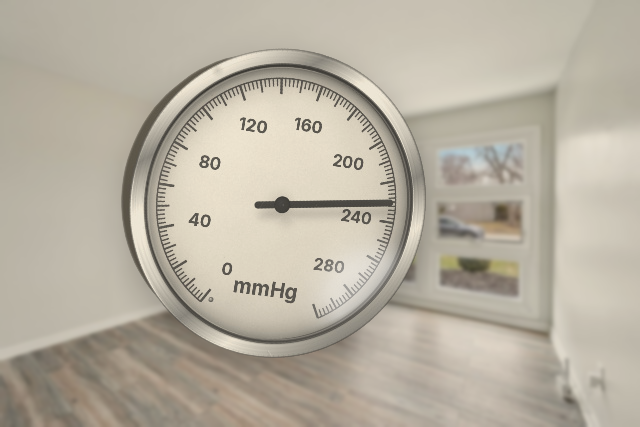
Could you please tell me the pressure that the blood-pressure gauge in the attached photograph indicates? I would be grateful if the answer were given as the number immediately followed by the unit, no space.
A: 230mmHg
